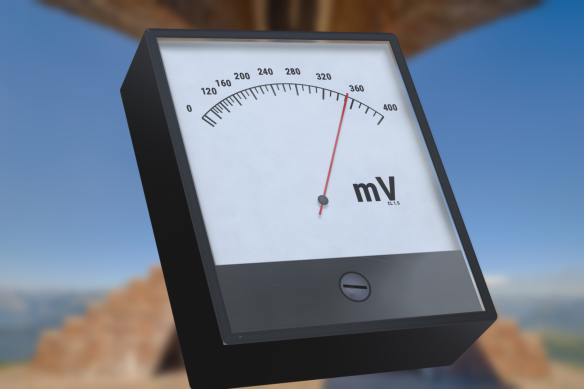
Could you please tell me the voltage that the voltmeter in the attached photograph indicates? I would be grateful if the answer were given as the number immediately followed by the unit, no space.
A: 350mV
